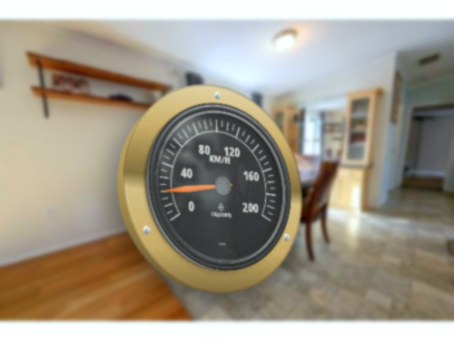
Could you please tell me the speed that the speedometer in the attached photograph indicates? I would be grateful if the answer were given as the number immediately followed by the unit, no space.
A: 20km/h
